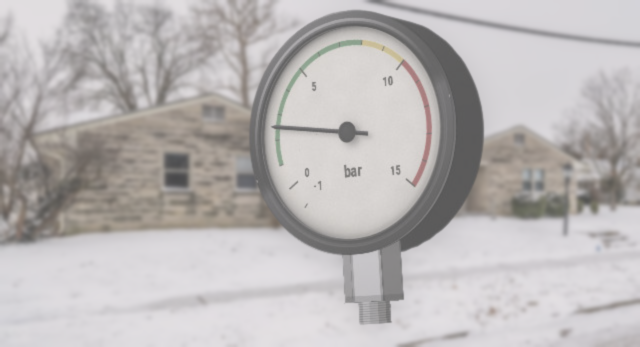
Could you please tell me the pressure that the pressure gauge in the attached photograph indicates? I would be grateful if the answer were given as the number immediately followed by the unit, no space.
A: 2.5bar
